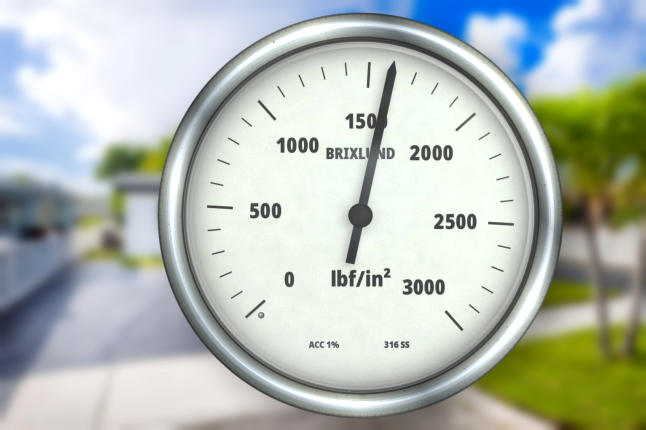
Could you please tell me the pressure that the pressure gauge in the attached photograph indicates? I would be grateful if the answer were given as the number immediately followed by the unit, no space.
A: 1600psi
